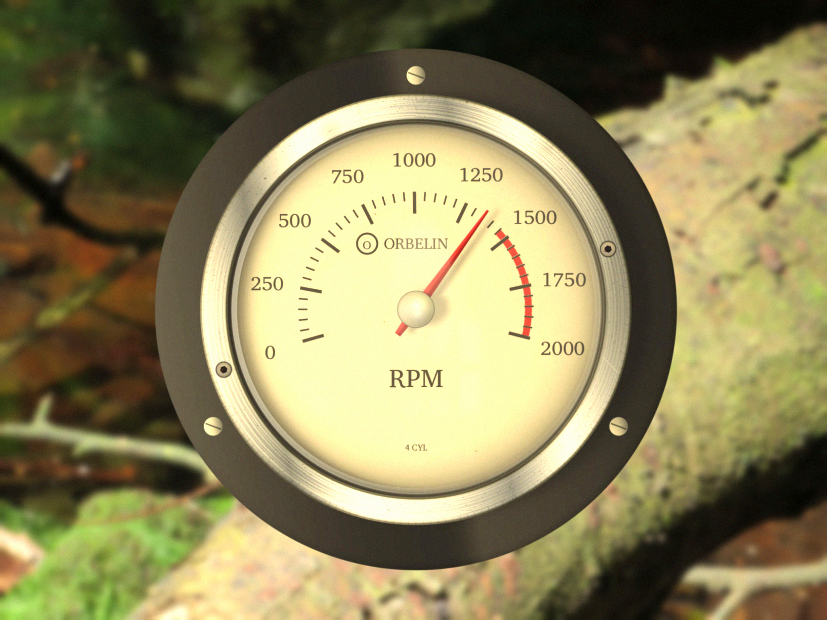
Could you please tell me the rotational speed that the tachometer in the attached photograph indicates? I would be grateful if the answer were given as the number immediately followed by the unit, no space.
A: 1350rpm
